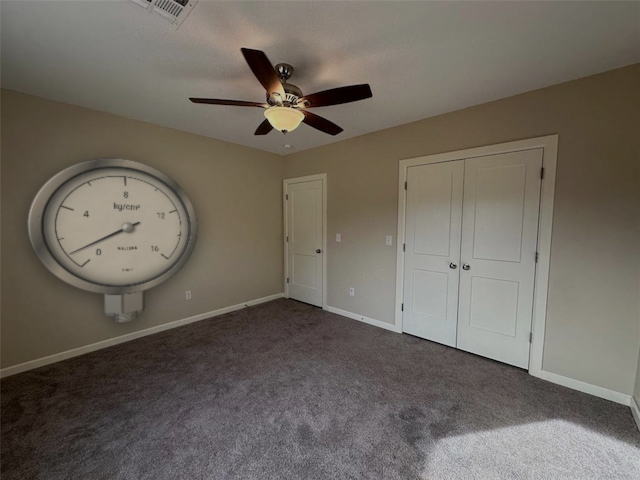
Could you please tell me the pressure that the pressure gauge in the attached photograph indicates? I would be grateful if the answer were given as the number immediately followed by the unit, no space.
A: 1kg/cm²
